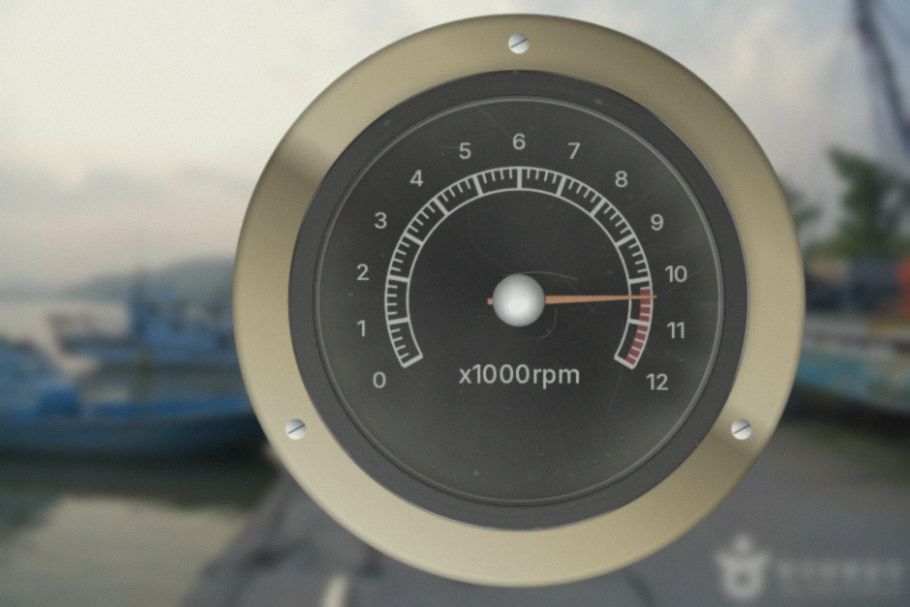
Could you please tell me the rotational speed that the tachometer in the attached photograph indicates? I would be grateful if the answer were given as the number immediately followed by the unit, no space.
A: 10400rpm
